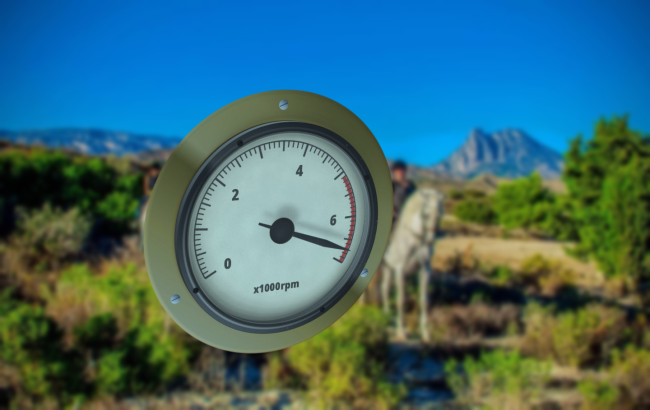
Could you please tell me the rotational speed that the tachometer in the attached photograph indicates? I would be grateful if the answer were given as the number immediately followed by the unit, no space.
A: 6700rpm
